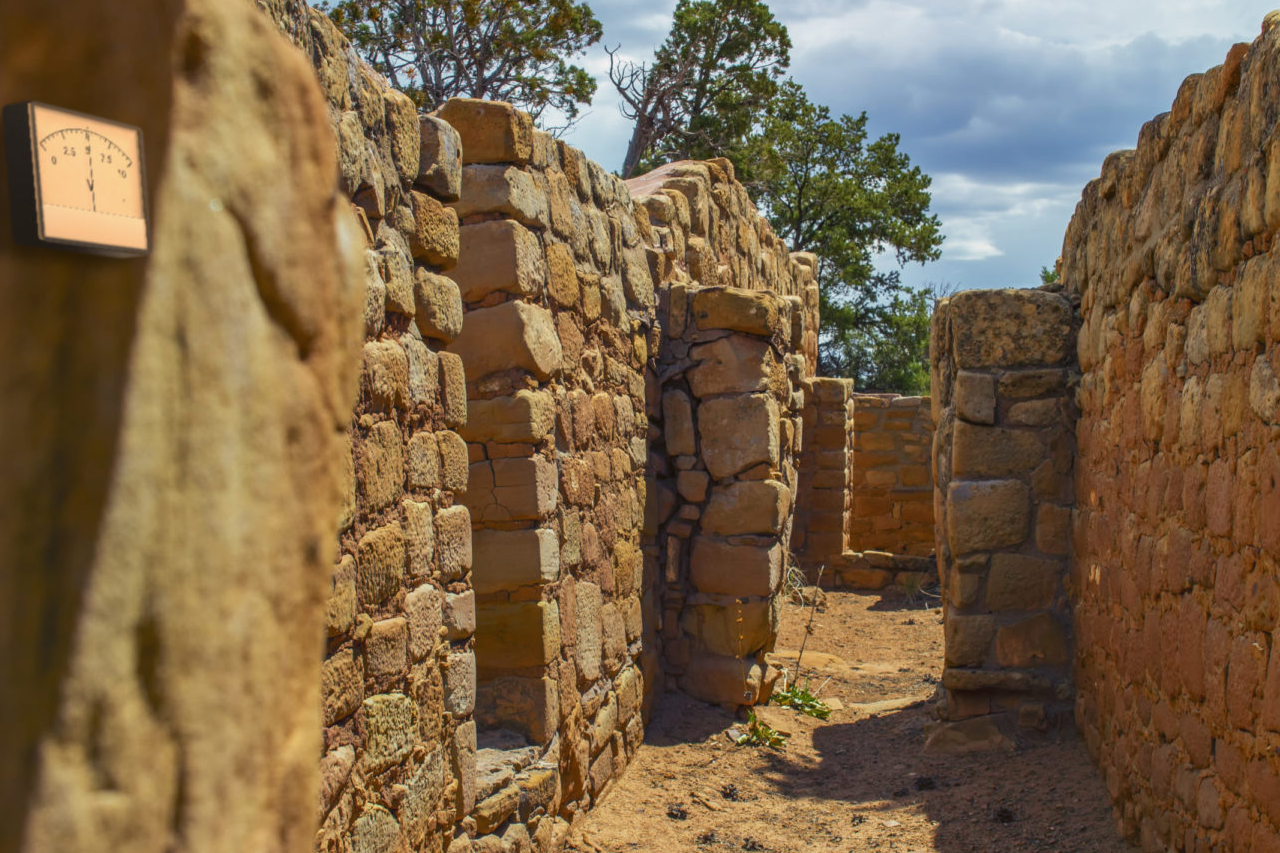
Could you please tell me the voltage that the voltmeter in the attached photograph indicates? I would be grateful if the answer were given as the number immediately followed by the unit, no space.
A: 5V
